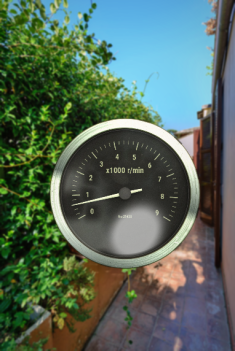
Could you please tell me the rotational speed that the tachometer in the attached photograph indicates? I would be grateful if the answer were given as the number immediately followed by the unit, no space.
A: 600rpm
